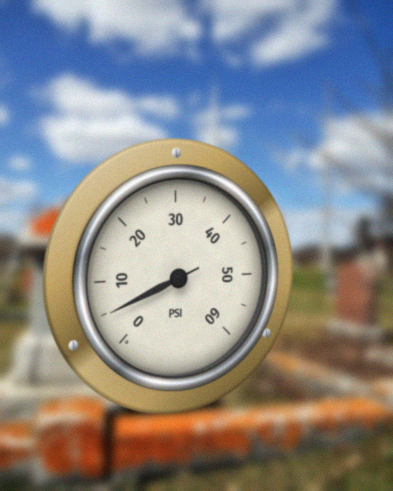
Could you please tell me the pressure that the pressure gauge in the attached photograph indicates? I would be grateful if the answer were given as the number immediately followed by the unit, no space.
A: 5psi
